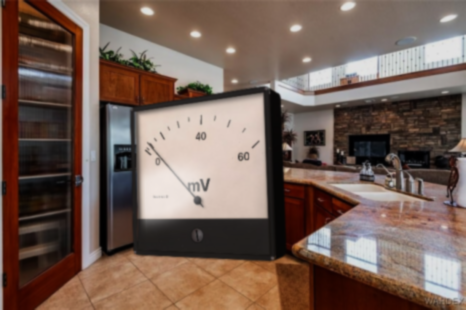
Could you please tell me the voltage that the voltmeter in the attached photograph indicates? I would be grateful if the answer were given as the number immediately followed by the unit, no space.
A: 10mV
